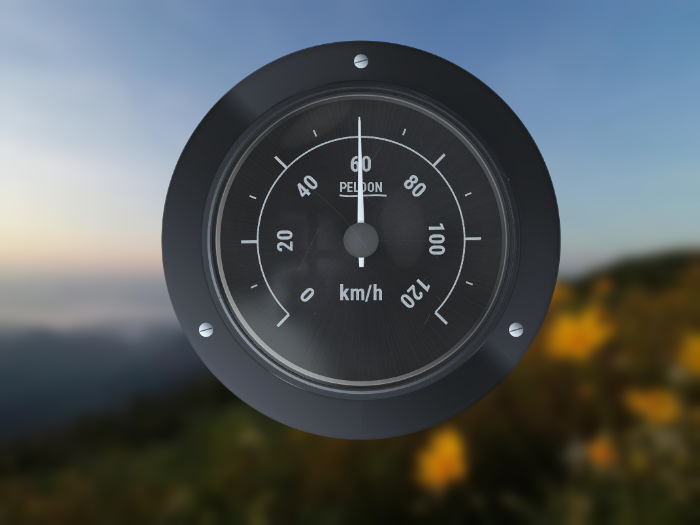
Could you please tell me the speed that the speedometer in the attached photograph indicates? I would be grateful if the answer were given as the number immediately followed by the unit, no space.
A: 60km/h
